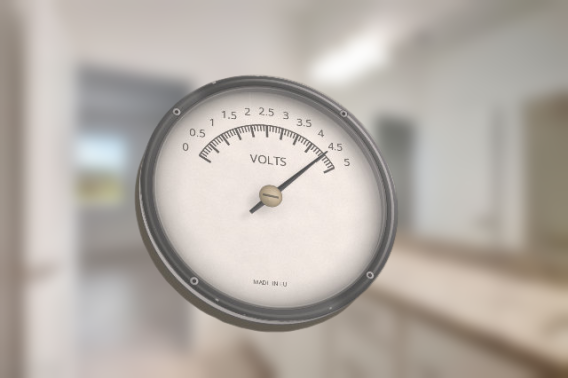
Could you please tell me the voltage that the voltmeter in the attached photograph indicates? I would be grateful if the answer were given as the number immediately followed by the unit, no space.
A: 4.5V
